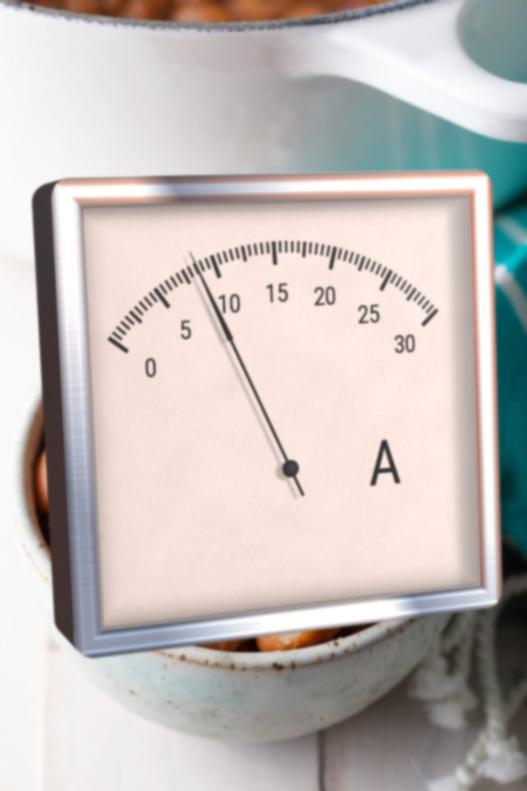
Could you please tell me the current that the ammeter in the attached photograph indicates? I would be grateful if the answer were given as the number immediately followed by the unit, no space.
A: 8.5A
